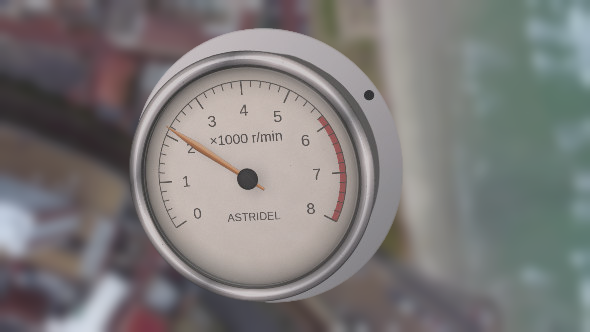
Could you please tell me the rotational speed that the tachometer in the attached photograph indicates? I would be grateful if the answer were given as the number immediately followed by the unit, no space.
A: 2200rpm
